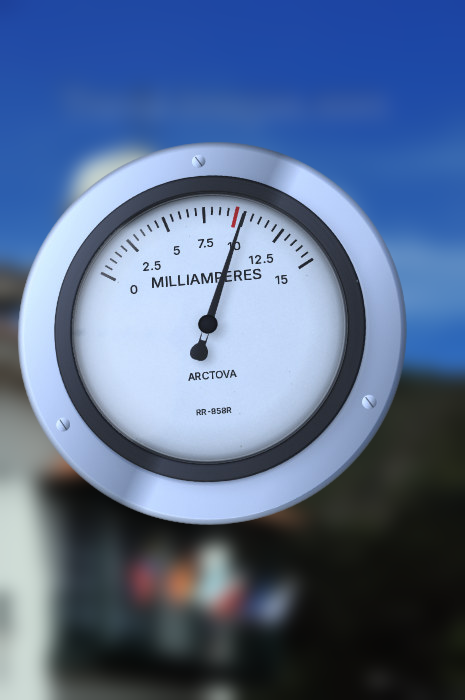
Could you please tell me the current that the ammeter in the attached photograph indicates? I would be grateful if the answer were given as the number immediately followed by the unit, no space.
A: 10mA
